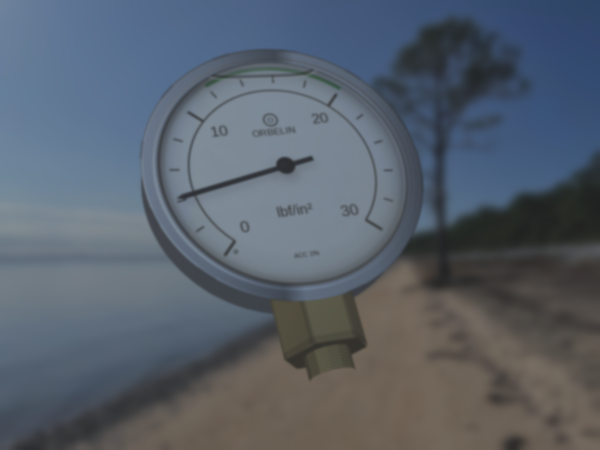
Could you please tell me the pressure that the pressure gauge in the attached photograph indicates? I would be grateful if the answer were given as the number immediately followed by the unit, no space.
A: 4psi
